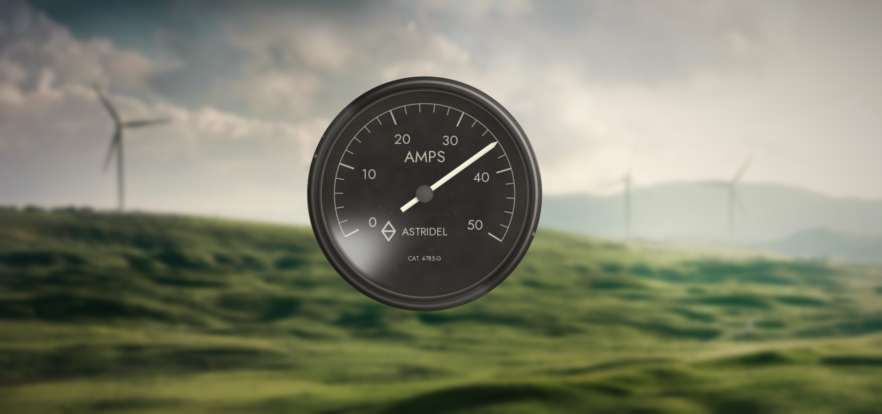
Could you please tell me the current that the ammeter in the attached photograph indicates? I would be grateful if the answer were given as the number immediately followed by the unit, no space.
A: 36A
